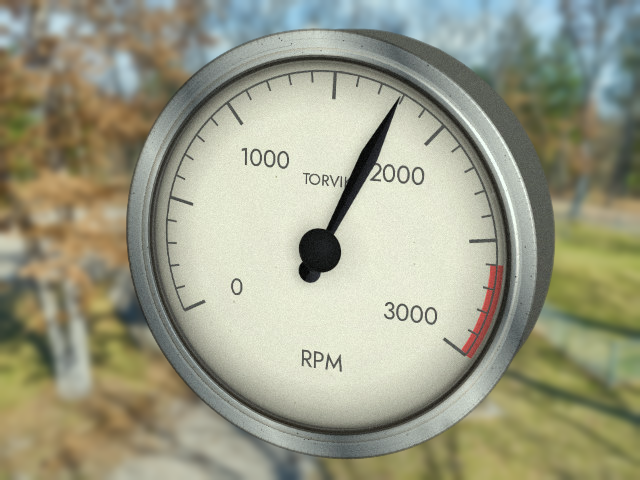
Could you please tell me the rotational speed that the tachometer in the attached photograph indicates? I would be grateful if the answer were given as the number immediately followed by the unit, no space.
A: 1800rpm
